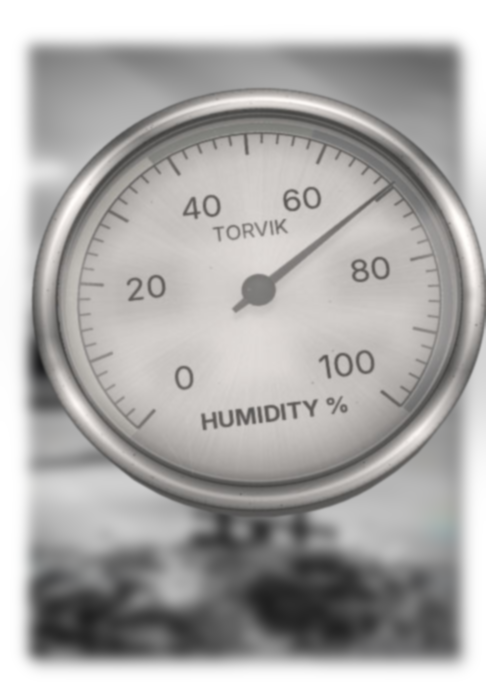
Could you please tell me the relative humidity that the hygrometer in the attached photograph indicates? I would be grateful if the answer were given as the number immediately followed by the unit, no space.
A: 70%
